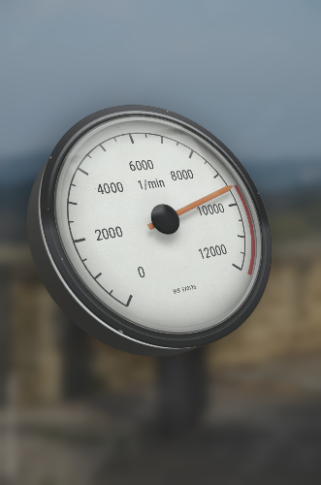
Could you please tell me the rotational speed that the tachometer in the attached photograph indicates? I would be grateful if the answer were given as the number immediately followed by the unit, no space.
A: 9500rpm
